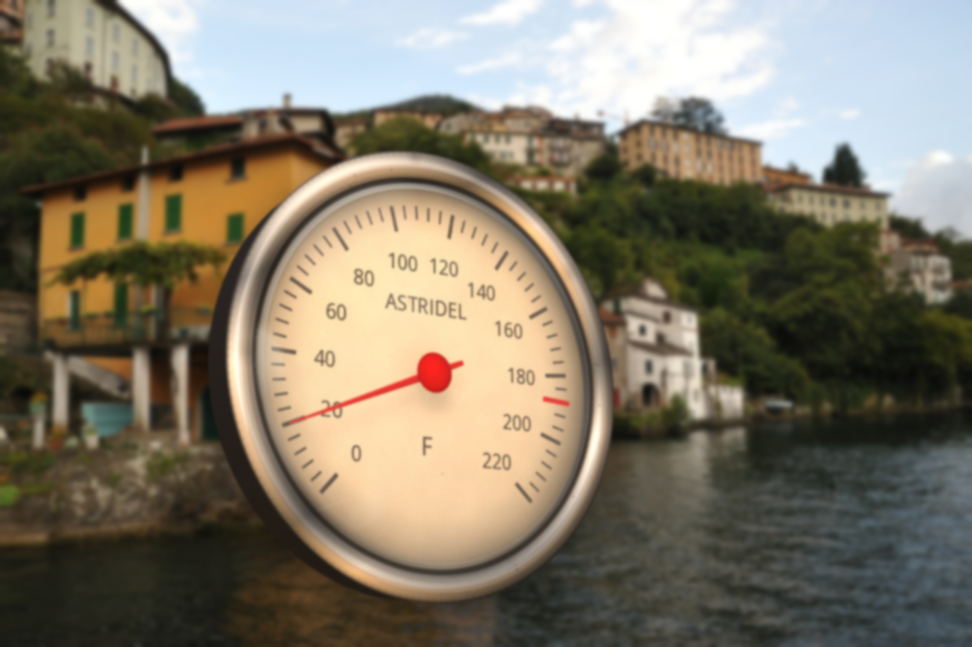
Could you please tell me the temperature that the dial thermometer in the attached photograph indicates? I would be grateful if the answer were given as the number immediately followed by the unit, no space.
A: 20°F
